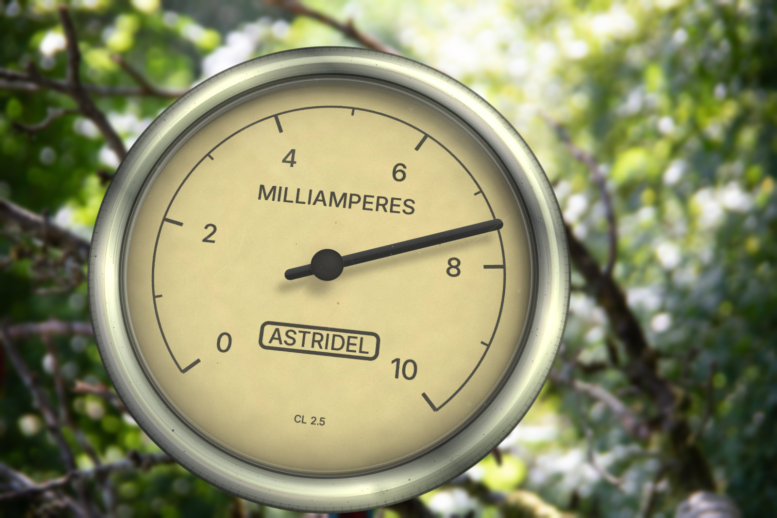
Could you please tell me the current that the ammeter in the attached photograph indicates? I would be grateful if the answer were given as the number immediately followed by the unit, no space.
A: 7.5mA
